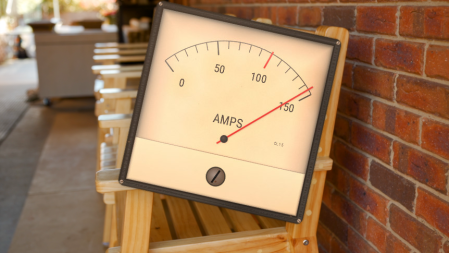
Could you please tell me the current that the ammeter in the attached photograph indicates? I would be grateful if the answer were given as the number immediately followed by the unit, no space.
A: 145A
